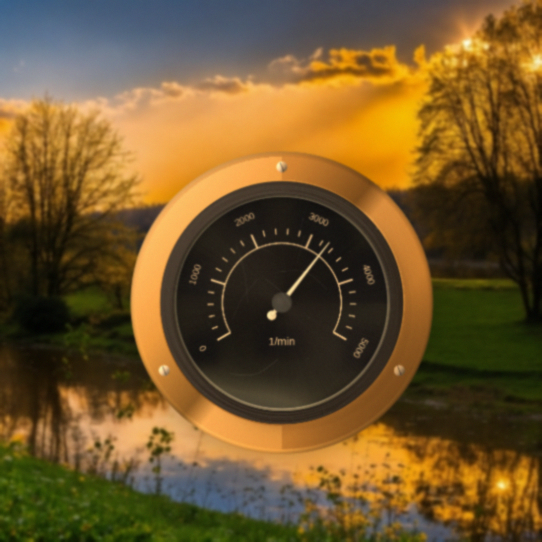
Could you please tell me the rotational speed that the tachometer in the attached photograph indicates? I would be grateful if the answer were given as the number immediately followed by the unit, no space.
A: 3300rpm
